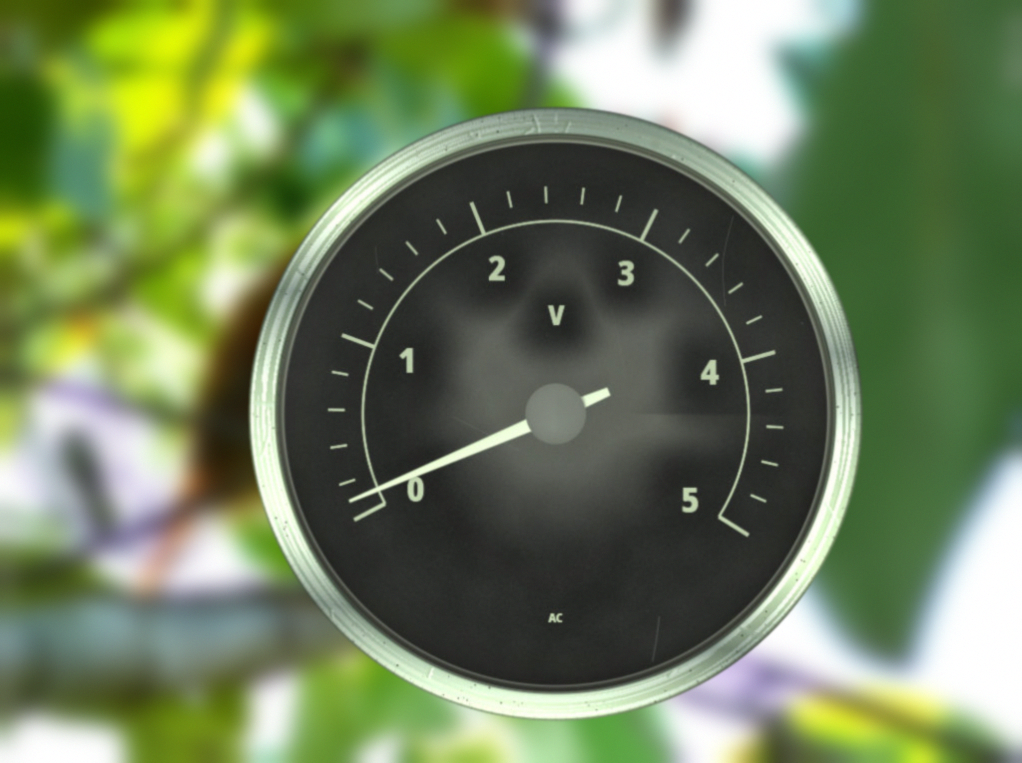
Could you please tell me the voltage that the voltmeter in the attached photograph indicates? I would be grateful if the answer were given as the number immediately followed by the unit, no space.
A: 0.1V
